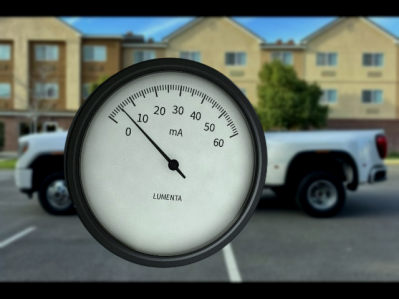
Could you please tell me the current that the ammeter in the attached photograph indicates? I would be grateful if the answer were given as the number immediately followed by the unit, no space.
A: 5mA
